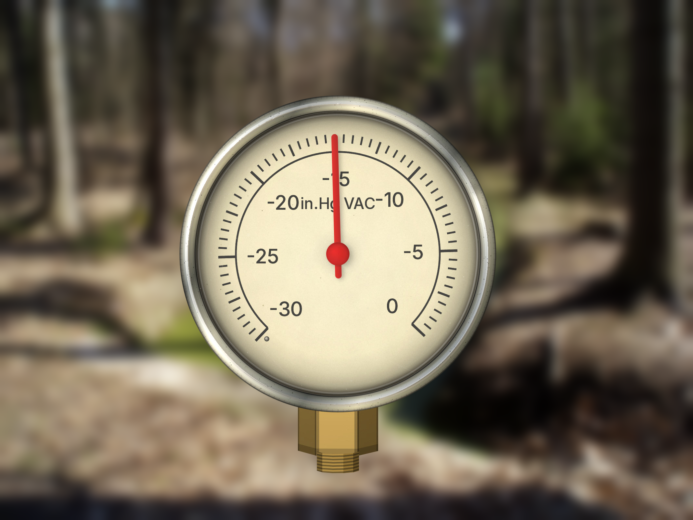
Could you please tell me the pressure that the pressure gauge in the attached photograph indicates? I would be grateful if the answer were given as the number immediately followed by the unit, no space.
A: -15inHg
